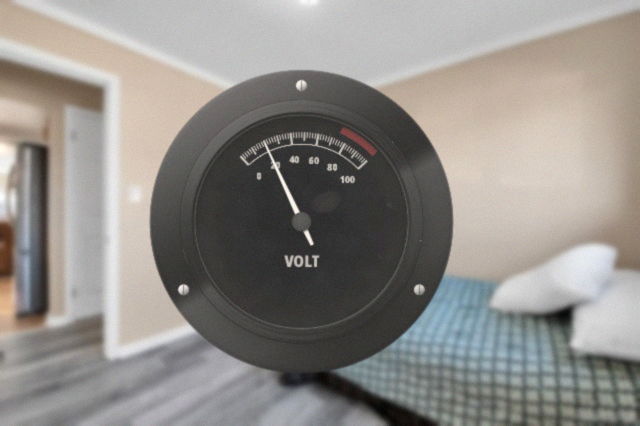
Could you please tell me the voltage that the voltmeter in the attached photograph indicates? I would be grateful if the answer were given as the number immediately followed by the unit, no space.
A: 20V
